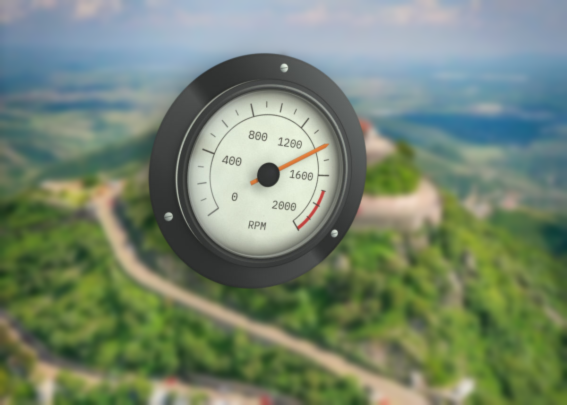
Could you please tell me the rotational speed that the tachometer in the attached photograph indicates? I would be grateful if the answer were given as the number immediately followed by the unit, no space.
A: 1400rpm
